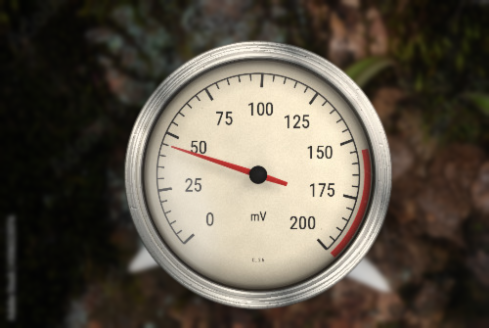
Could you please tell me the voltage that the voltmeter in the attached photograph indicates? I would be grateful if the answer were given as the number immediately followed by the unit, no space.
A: 45mV
